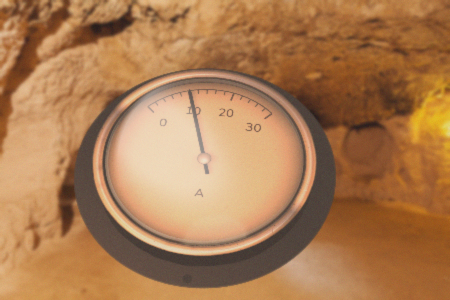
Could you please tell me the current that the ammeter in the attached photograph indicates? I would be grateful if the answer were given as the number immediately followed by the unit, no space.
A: 10A
